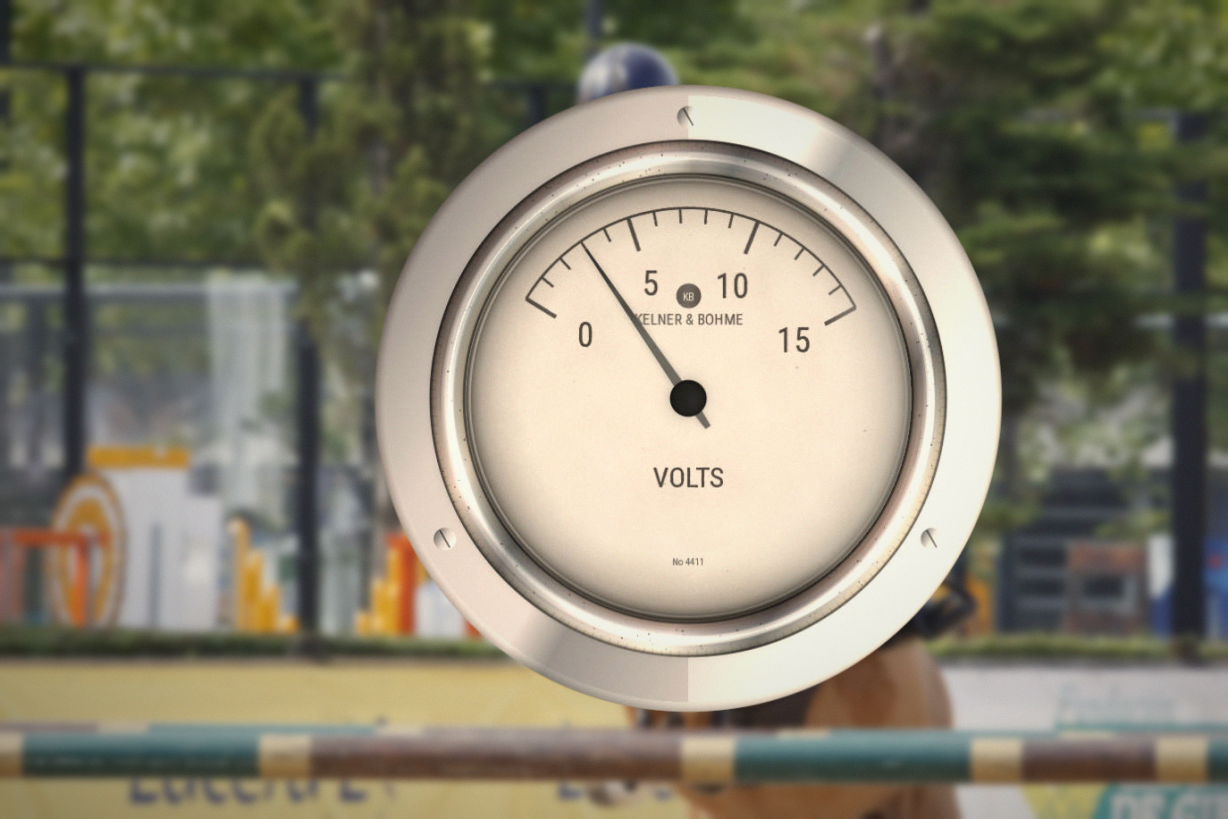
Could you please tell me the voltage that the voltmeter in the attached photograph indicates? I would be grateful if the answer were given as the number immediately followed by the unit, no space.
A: 3V
